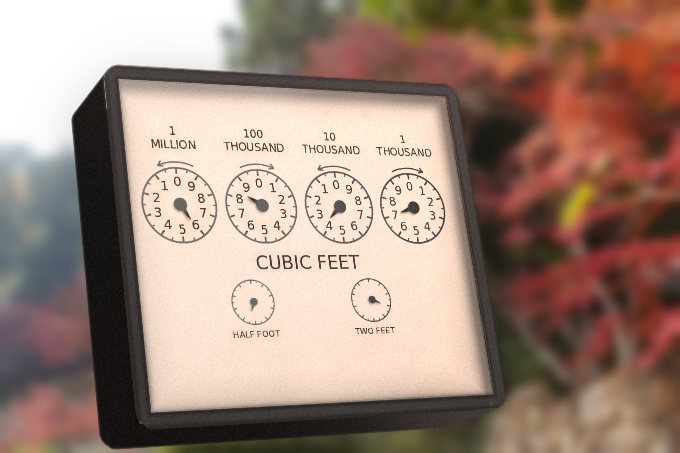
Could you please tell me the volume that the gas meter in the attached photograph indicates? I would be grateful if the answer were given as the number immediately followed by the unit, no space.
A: 583700ft³
